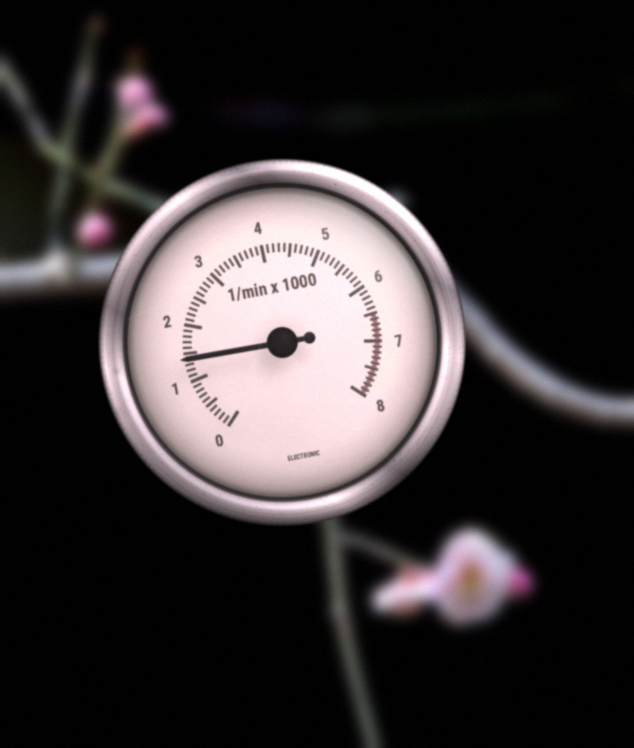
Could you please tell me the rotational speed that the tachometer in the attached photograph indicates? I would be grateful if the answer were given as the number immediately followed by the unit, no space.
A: 1400rpm
